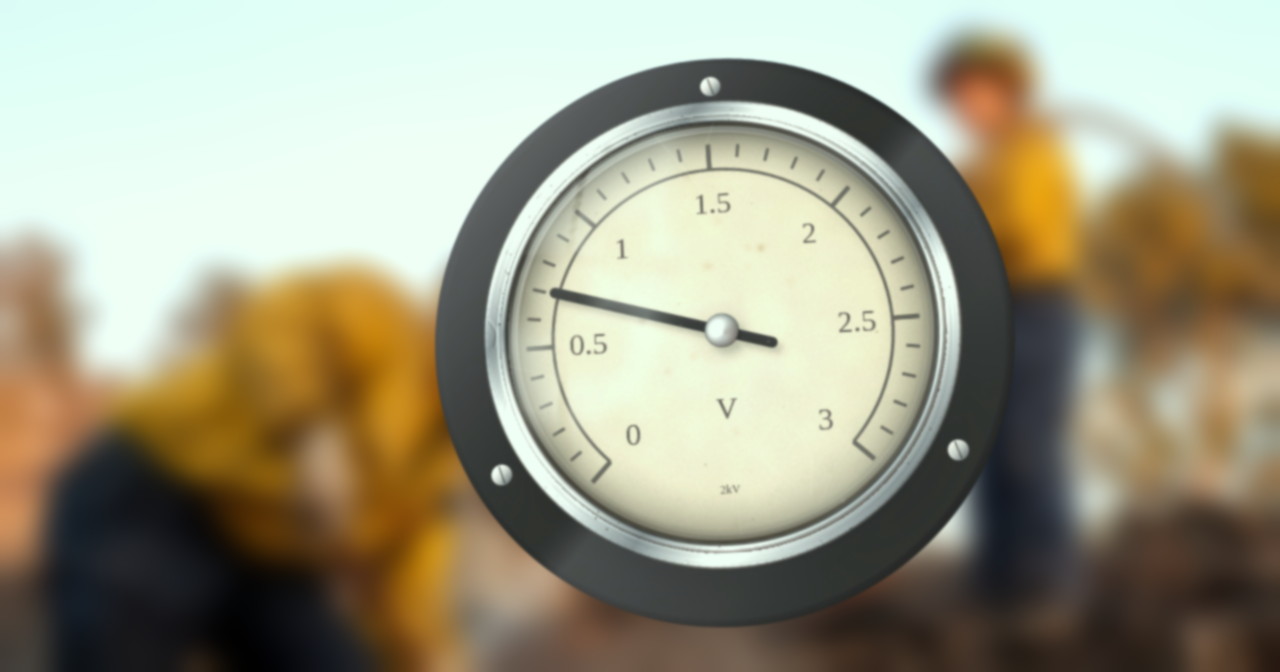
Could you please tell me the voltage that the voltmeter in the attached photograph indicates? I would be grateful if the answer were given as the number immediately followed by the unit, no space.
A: 0.7V
